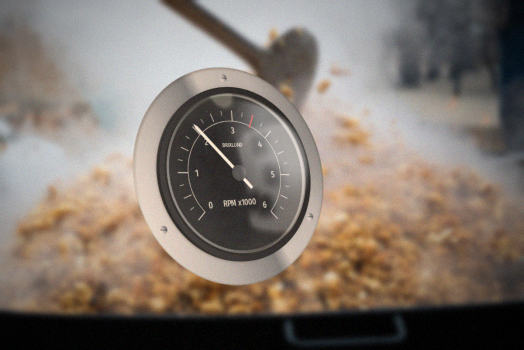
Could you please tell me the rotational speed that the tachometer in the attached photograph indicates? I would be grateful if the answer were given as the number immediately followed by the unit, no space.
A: 2000rpm
